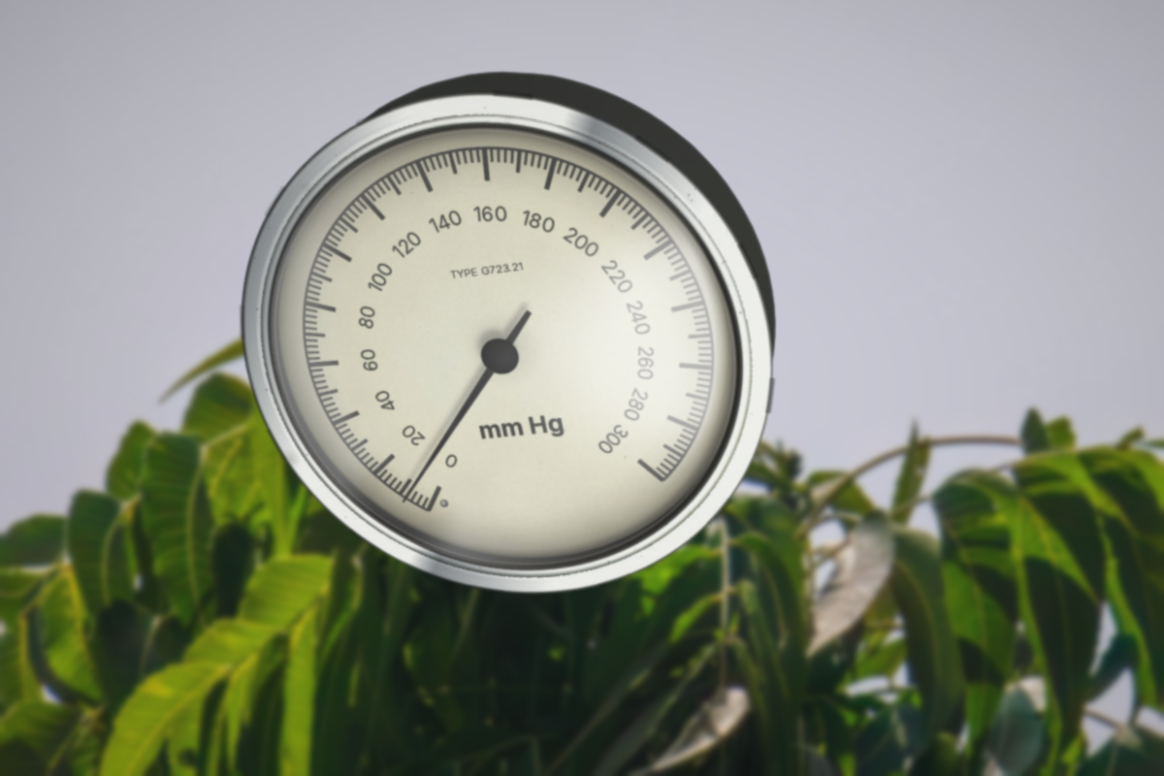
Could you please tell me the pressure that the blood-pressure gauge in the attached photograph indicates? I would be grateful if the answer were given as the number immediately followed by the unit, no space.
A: 8mmHg
